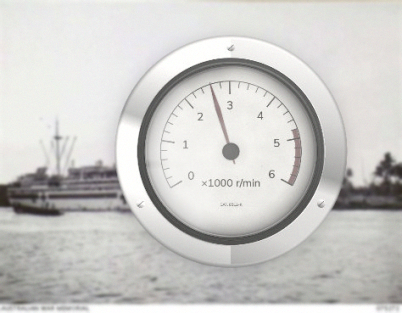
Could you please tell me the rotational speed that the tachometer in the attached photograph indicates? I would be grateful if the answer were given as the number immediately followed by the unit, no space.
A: 2600rpm
